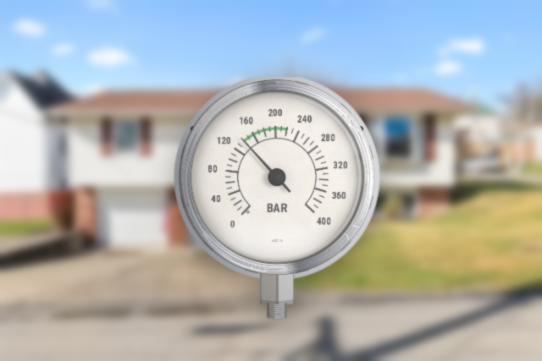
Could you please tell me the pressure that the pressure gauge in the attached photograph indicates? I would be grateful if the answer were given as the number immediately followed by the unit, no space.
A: 140bar
